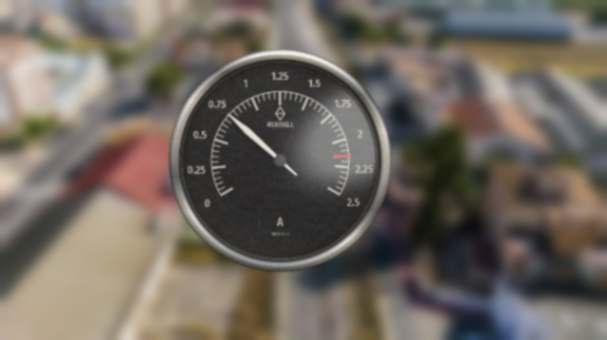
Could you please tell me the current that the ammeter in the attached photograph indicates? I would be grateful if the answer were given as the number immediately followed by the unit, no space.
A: 0.75A
